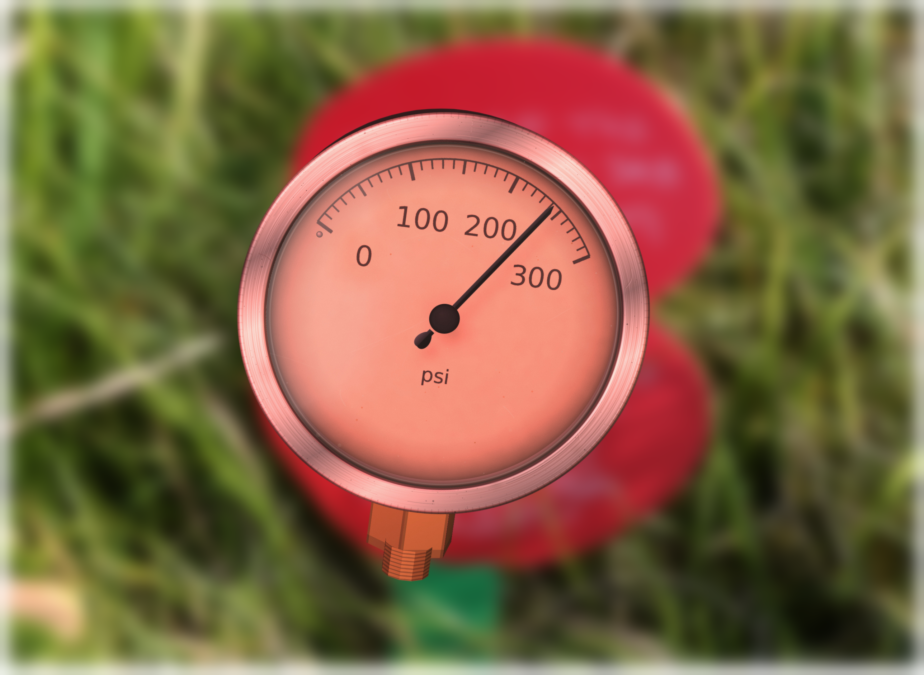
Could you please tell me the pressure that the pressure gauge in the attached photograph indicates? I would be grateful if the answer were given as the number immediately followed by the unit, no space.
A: 240psi
